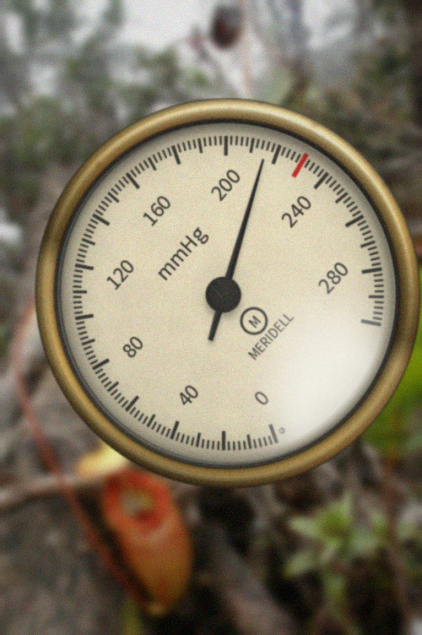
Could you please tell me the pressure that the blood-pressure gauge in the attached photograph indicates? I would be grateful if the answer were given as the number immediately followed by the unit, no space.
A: 216mmHg
